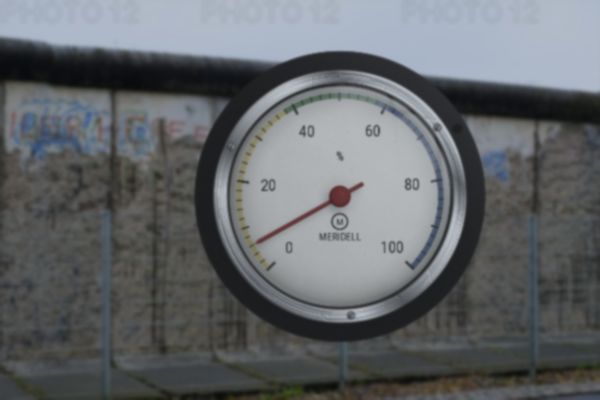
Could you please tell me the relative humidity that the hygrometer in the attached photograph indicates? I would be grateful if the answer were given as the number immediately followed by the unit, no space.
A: 6%
